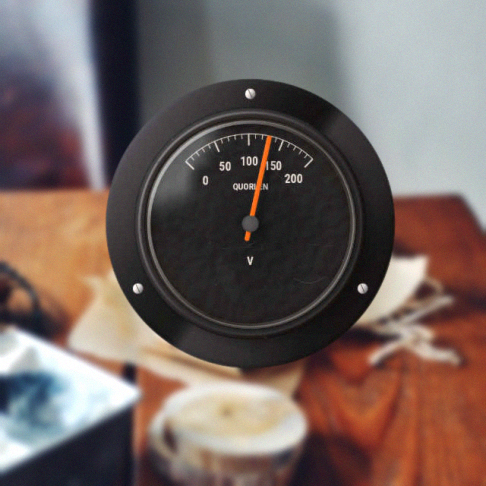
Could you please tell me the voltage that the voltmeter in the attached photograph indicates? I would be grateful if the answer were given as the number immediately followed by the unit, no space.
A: 130V
